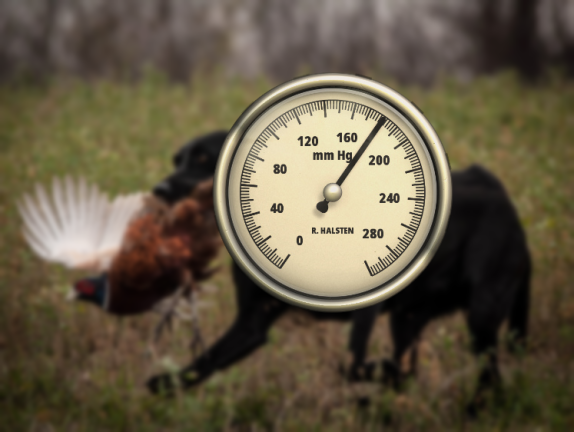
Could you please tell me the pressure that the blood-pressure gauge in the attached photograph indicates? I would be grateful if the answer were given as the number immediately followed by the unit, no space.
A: 180mmHg
